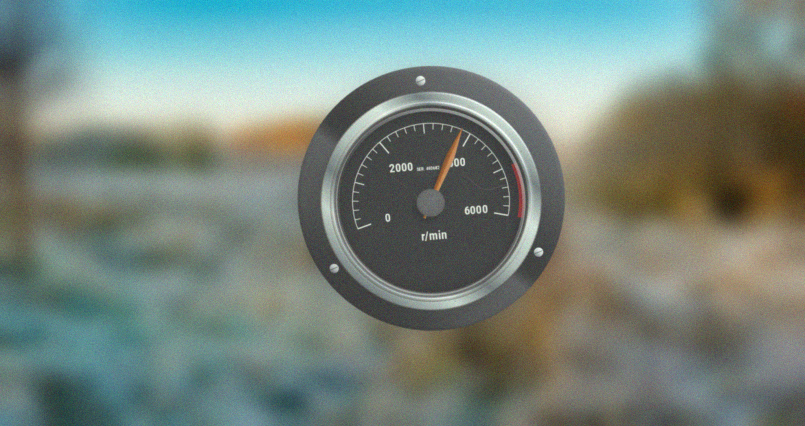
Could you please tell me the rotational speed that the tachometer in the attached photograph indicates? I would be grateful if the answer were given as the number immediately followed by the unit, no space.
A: 3800rpm
